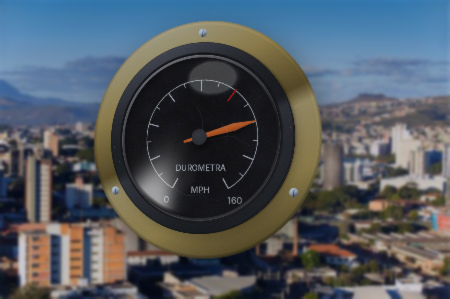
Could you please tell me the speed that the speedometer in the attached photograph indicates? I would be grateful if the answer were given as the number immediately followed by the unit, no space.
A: 120mph
